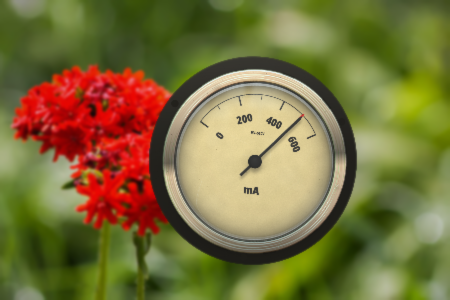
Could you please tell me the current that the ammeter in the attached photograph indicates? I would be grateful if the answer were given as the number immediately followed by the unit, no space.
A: 500mA
